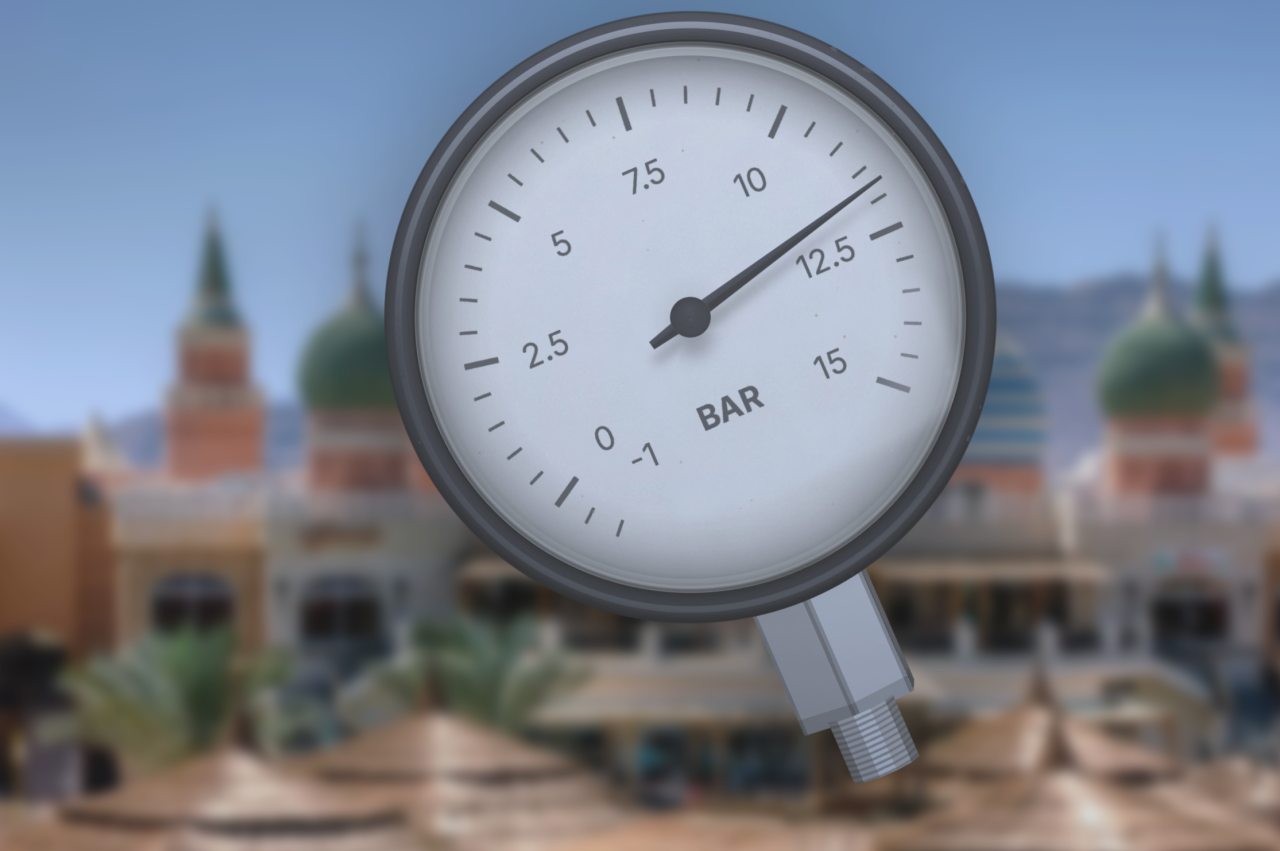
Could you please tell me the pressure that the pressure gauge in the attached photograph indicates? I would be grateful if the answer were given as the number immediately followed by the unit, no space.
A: 11.75bar
